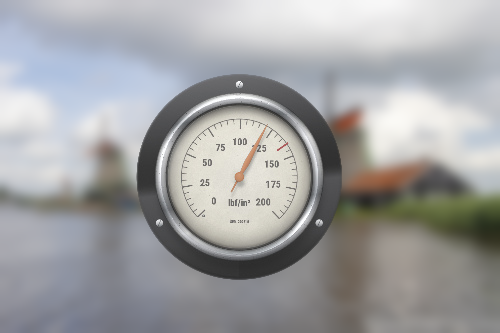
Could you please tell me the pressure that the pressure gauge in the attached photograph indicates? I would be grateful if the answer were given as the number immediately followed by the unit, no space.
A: 120psi
